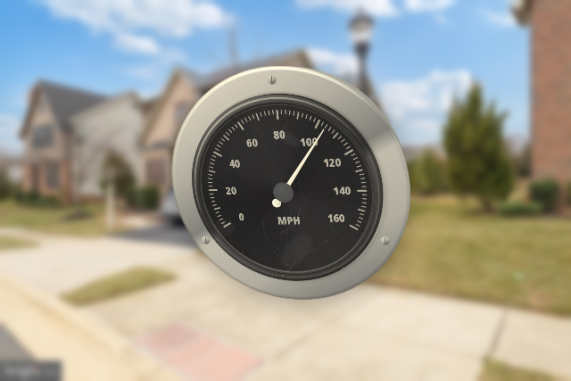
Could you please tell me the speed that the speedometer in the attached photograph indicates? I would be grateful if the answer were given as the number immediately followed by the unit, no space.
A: 104mph
